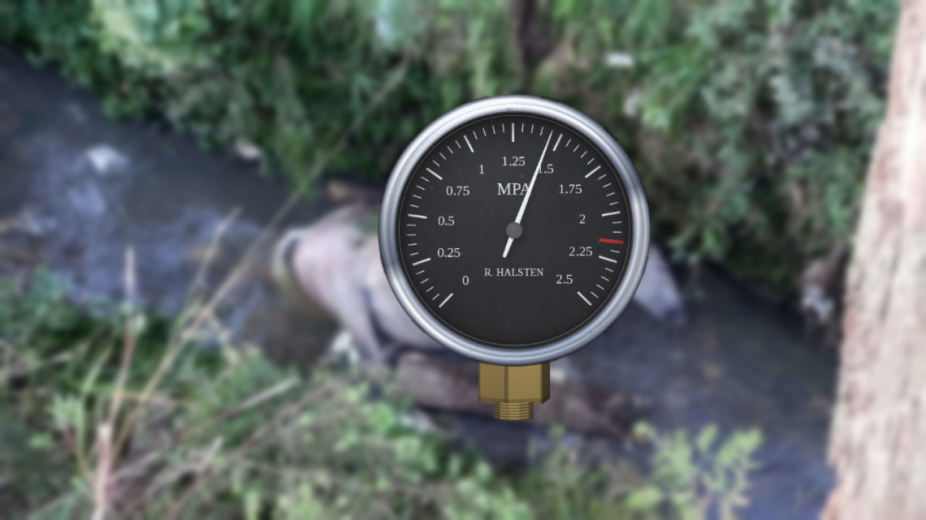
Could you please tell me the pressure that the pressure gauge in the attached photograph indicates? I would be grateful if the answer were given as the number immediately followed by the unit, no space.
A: 1.45MPa
